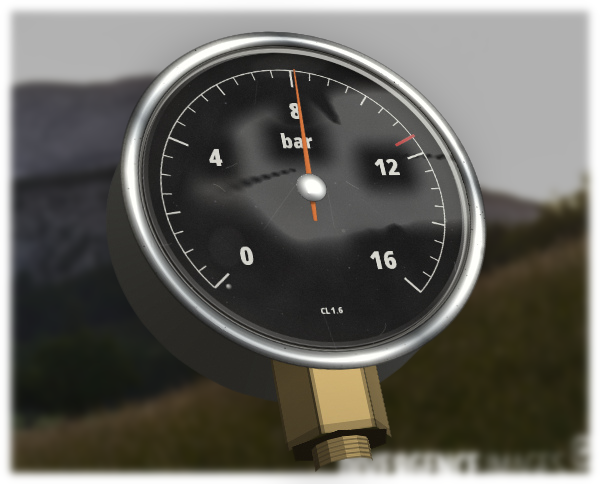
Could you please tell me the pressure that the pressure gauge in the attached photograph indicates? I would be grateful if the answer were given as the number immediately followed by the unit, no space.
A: 8bar
